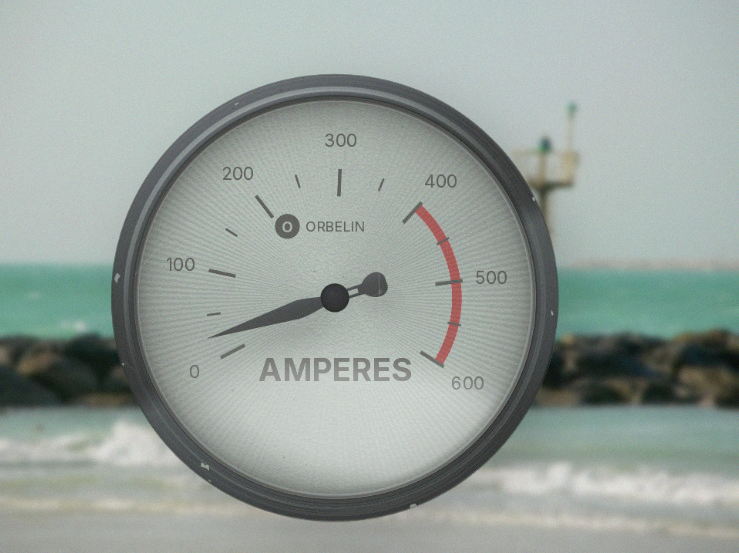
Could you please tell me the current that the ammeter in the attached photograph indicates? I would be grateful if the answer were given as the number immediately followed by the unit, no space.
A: 25A
